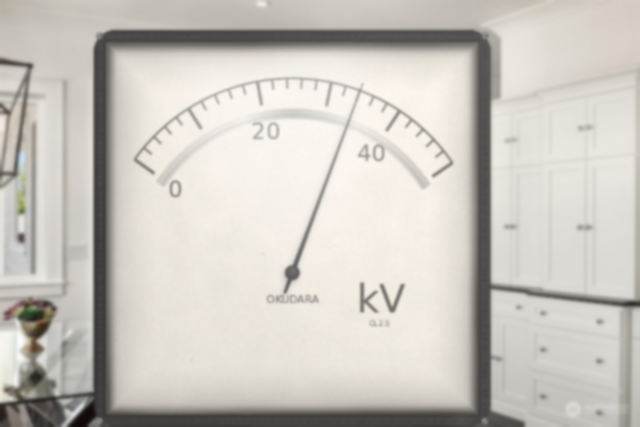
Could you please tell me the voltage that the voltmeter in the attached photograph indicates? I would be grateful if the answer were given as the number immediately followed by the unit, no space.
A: 34kV
